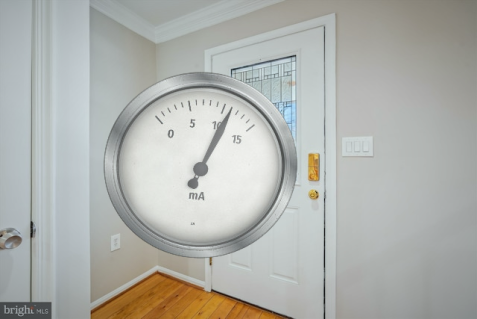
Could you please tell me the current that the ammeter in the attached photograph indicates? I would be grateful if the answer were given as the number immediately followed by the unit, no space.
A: 11mA
